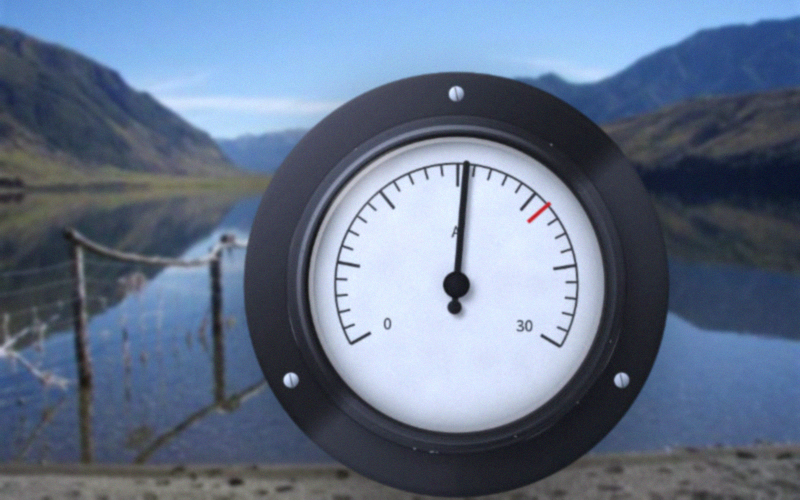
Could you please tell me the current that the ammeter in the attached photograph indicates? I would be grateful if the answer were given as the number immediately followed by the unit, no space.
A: 15.5A
